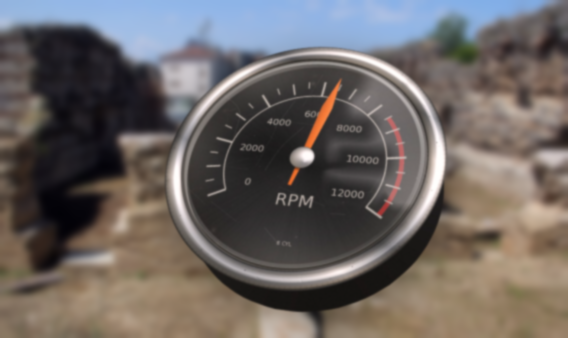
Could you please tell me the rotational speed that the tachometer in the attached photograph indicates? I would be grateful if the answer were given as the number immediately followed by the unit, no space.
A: 6500rpm
